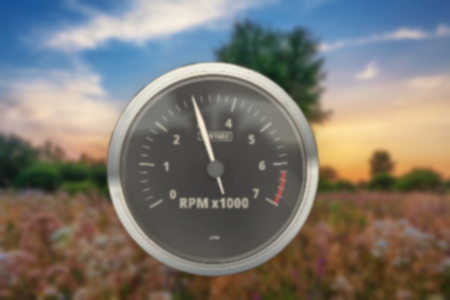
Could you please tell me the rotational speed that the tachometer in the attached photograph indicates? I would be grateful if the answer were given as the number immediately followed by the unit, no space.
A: 3000rpm
